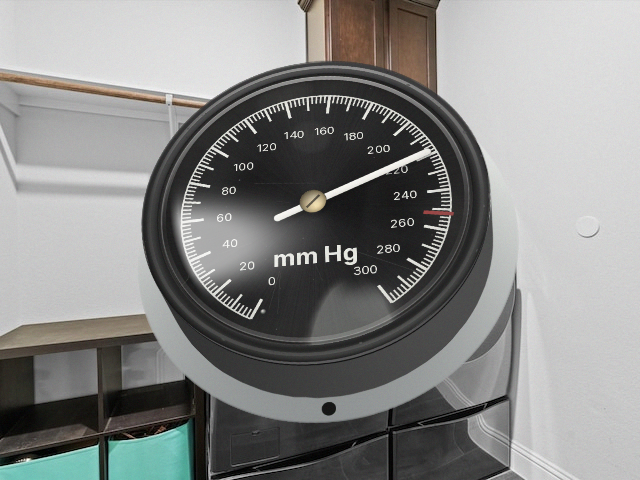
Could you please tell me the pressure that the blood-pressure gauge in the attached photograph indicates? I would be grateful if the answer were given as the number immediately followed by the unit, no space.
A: 220mmHg
